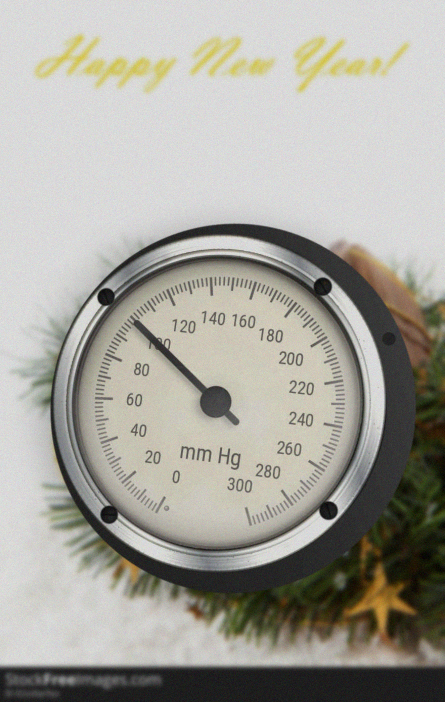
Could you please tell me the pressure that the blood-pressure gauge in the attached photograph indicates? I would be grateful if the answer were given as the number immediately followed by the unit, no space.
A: 100mmHg
